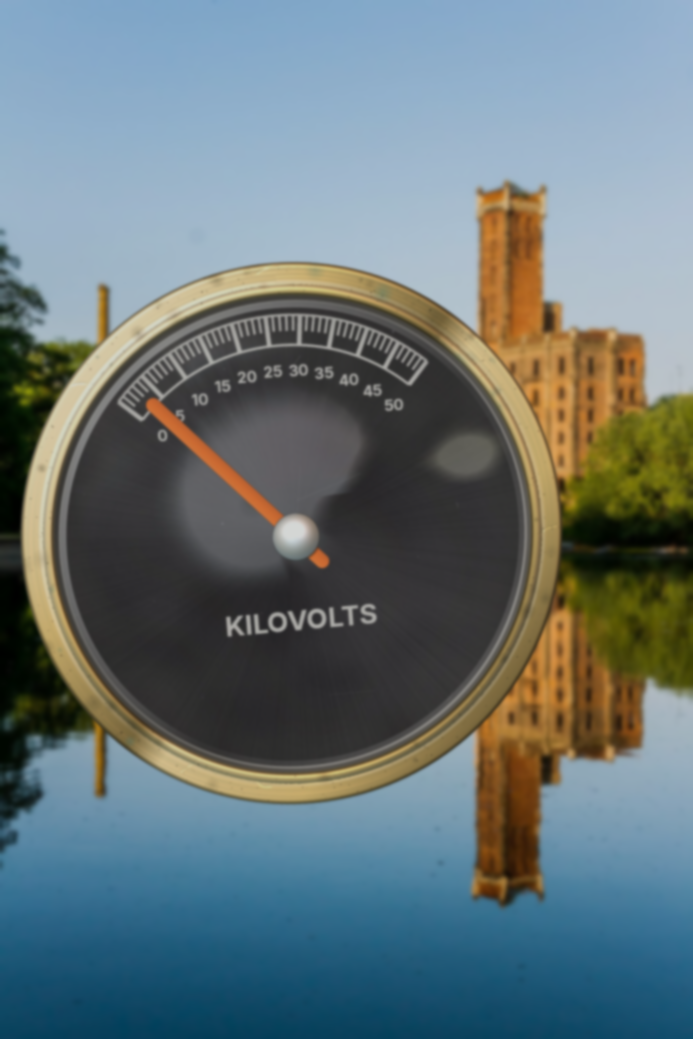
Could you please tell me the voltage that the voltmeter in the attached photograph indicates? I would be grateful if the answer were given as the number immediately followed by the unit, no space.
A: 3kV
